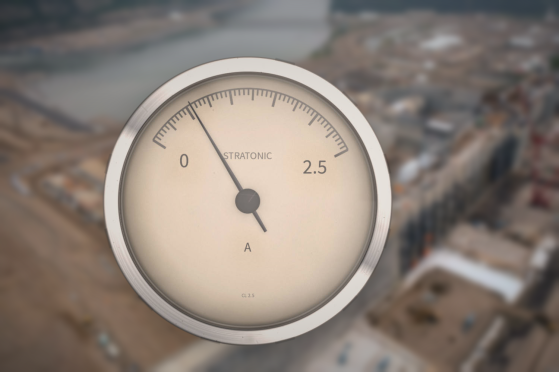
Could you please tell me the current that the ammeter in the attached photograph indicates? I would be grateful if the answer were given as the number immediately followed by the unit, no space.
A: 0.55A
